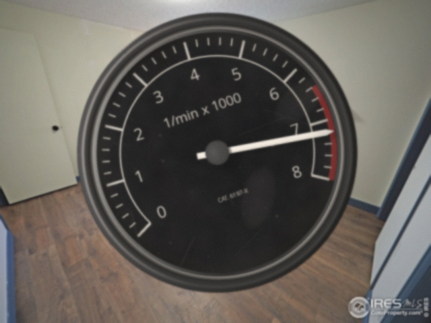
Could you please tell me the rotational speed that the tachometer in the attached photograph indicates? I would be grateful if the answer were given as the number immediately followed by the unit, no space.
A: 7200rpm
